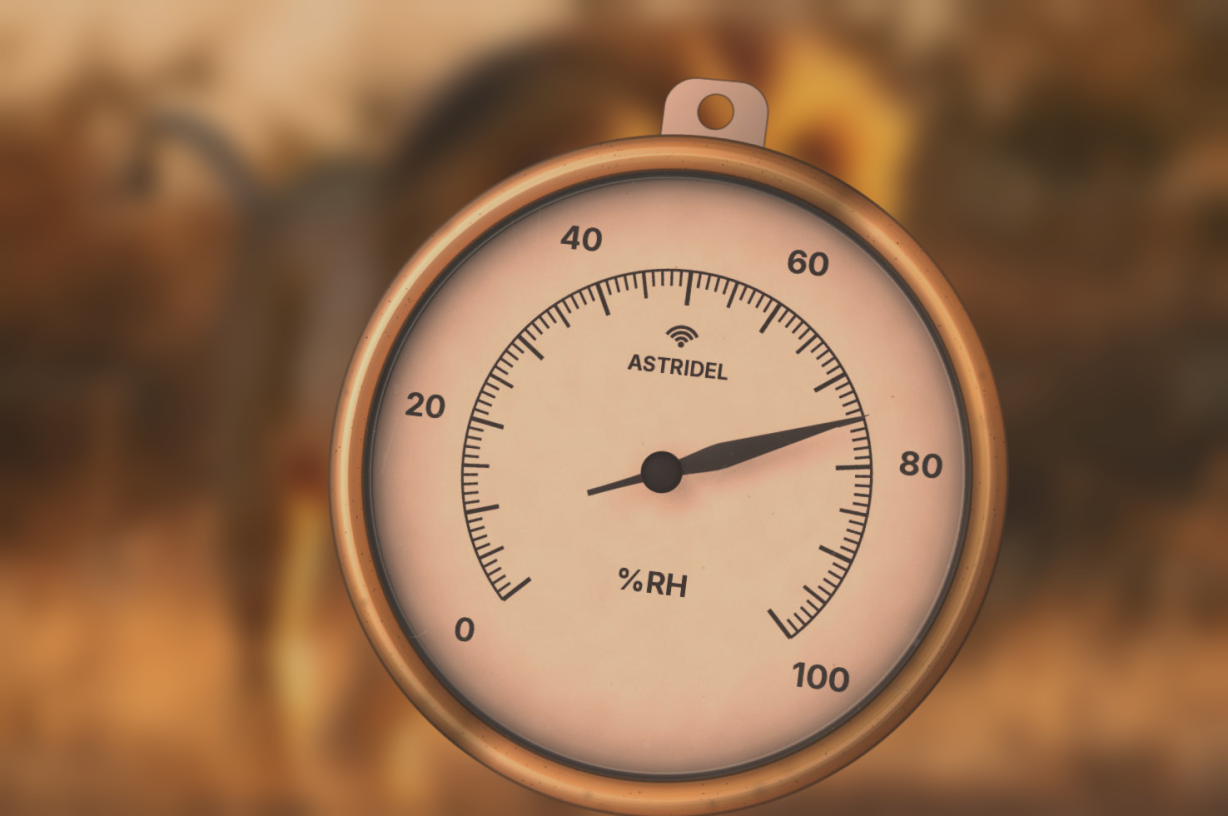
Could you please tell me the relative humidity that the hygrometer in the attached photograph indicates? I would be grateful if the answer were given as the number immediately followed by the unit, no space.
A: 75%
